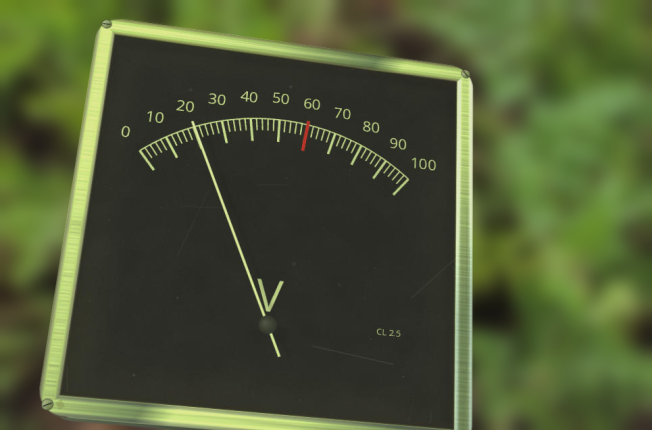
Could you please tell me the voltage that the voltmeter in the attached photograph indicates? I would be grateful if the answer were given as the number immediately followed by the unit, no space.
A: 20V
